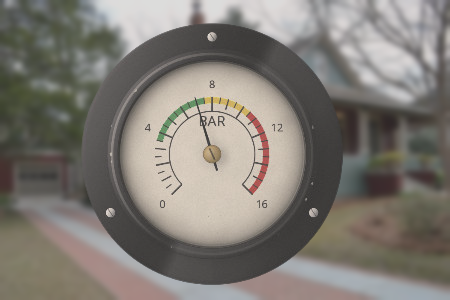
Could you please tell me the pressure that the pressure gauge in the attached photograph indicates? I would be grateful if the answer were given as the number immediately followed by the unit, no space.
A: 7bar
